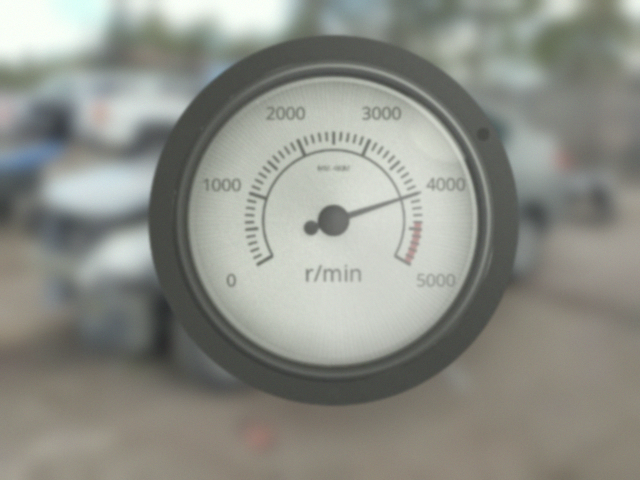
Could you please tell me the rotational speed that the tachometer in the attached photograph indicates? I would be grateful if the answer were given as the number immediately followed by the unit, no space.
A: 4000rpm
